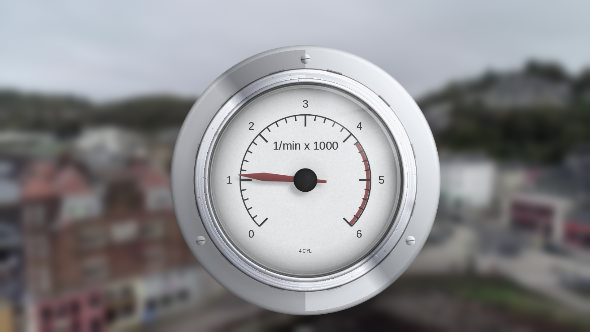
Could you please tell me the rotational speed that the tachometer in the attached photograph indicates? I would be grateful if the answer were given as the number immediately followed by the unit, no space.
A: 1100rpm
